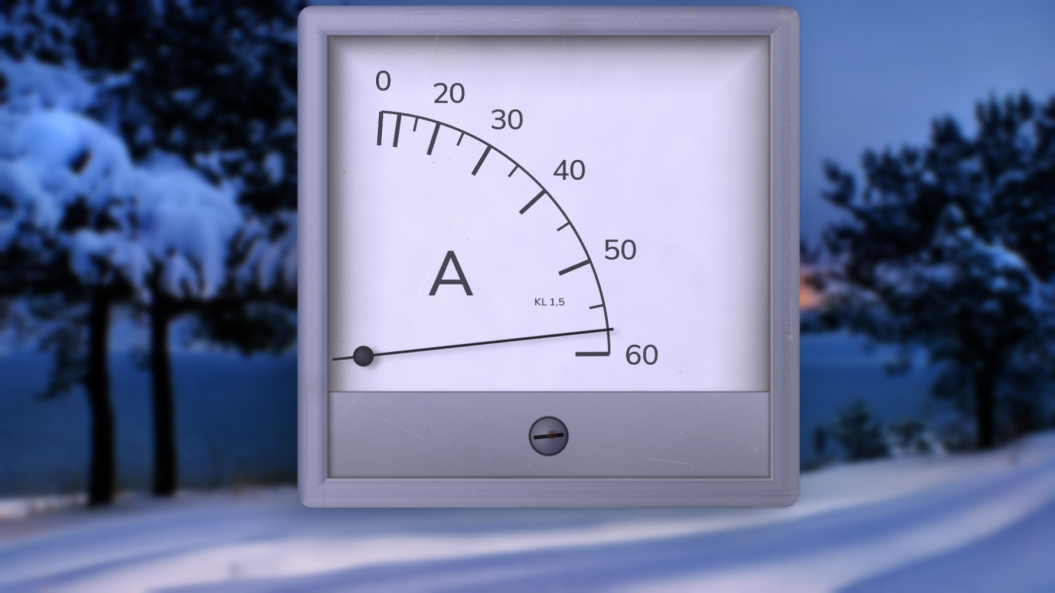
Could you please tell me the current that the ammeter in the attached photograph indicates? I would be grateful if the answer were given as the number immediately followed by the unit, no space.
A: 57.5A
